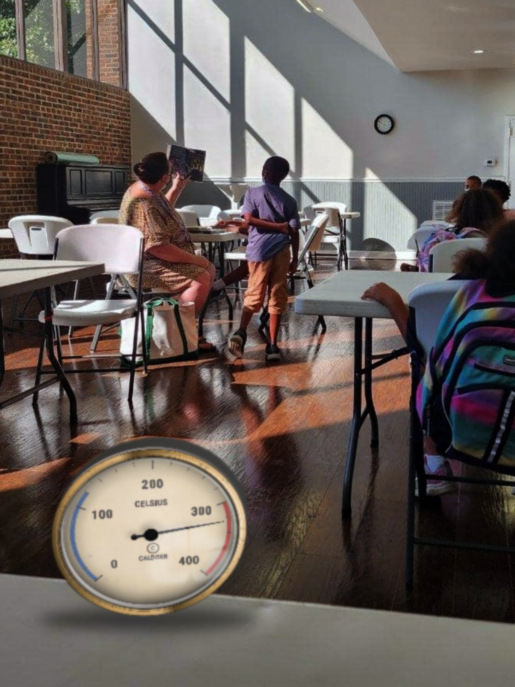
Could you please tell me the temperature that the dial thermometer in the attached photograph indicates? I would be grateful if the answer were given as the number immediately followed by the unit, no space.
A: 320°C
